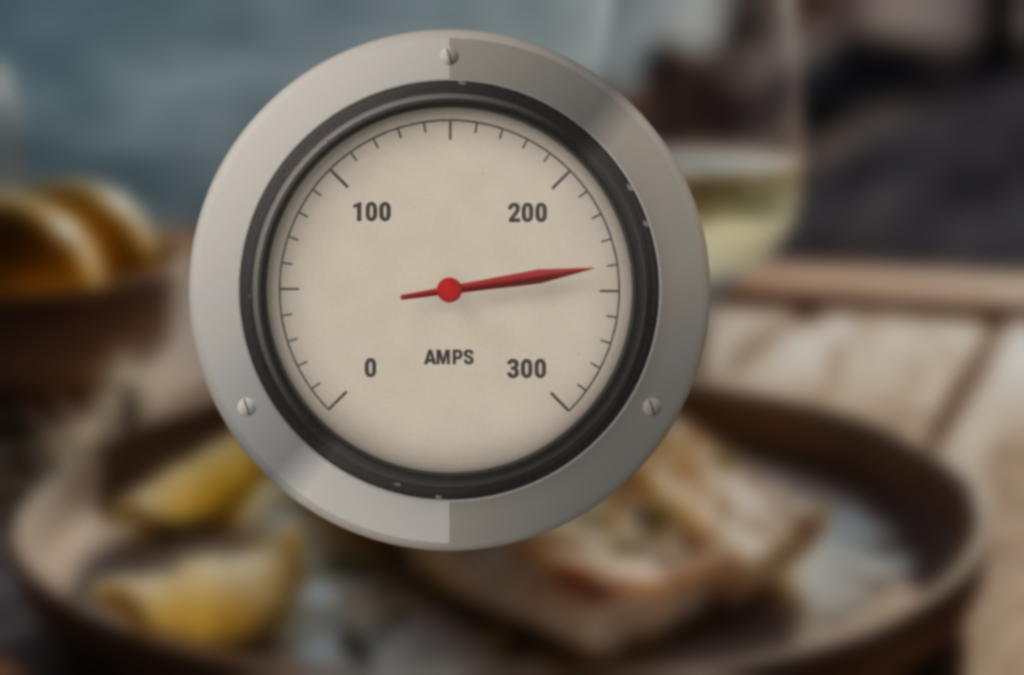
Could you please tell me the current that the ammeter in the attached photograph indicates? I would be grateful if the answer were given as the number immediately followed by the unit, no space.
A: 240A
